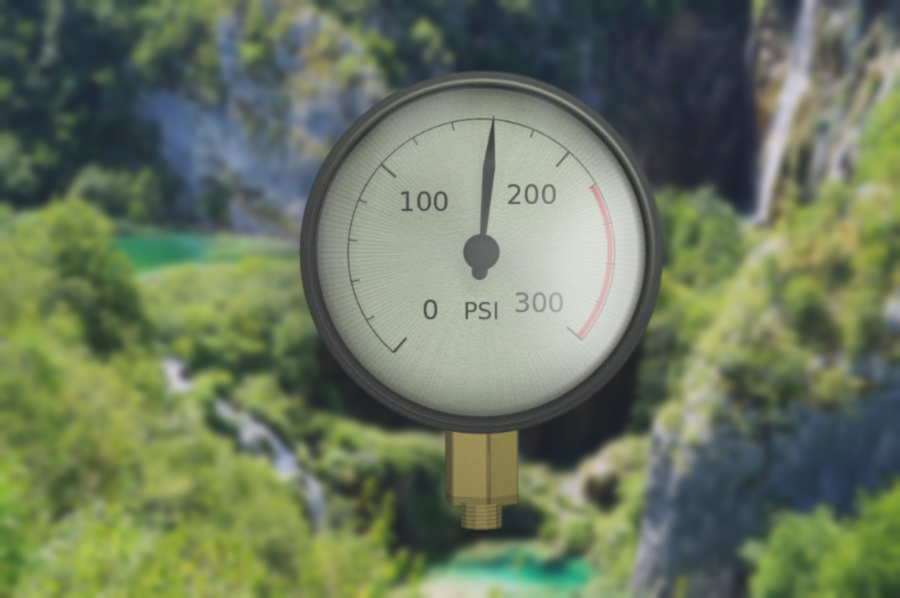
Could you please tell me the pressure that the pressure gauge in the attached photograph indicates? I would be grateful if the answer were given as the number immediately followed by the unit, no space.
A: 160psi
